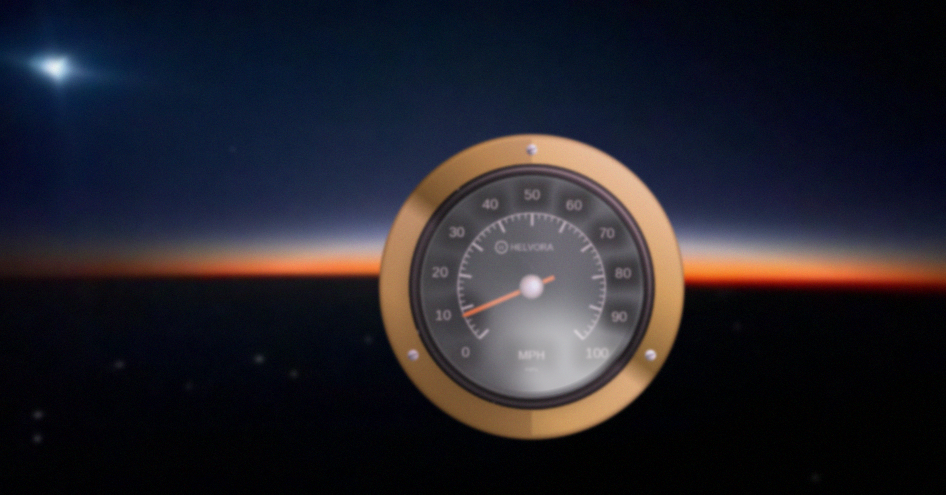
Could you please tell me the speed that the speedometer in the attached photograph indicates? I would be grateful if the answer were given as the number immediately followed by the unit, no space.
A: 8mph
